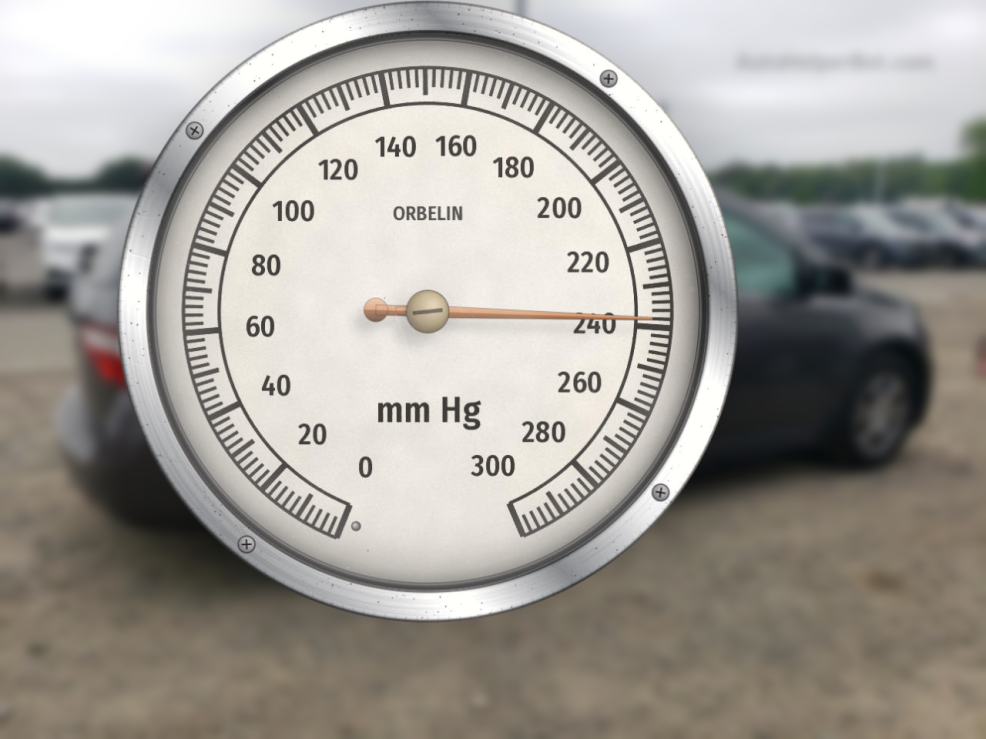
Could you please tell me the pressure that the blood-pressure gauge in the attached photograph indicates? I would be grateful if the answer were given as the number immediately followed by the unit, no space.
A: 238mmHg
